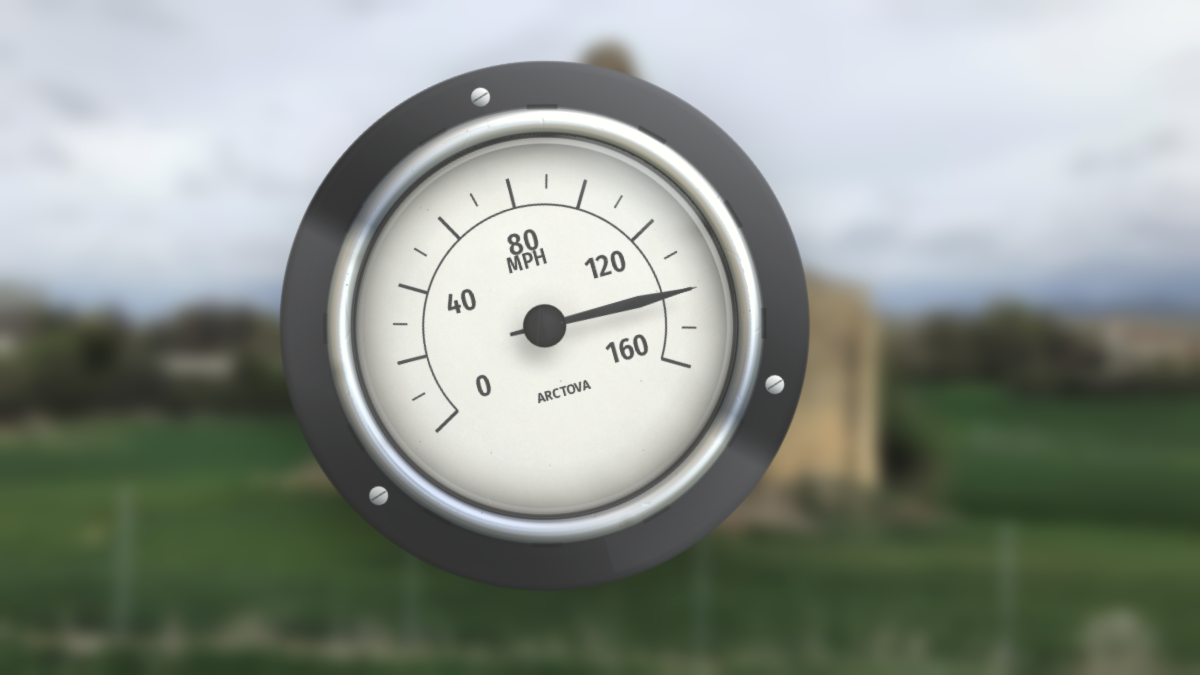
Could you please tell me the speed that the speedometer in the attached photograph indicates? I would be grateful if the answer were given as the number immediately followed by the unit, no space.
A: 140mph
